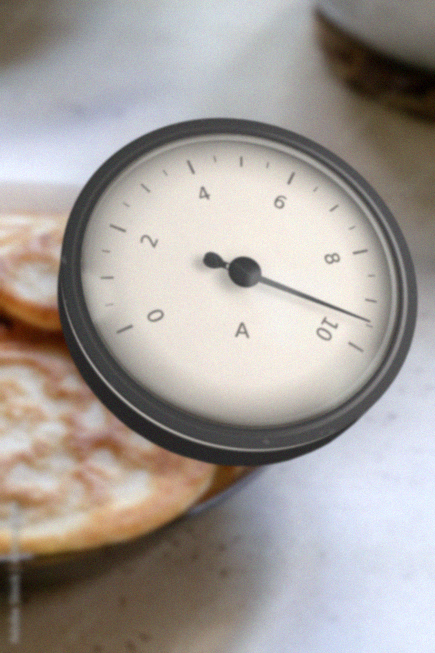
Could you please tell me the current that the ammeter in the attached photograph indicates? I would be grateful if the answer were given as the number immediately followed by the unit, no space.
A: 9.5A
